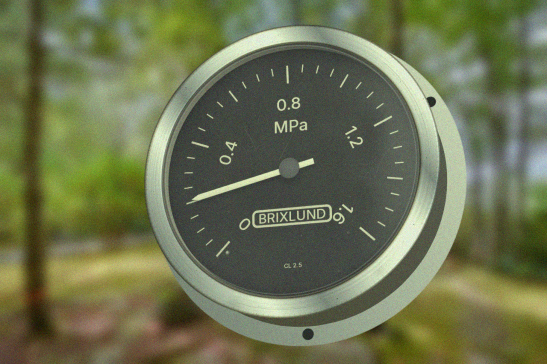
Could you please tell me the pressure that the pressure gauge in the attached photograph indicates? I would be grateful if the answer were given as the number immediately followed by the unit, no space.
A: 0.2MPa
